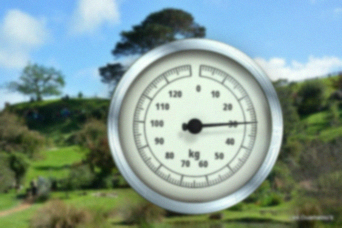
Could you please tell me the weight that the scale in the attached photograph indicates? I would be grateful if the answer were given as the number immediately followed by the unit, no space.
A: 30kg
